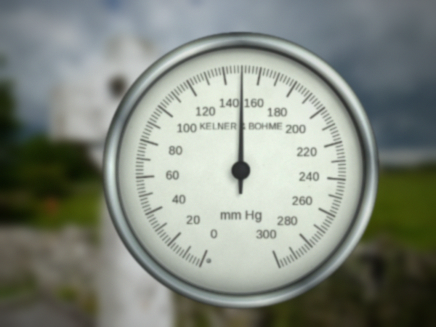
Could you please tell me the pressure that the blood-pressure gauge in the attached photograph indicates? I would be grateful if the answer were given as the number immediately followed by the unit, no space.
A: 150mmHg
